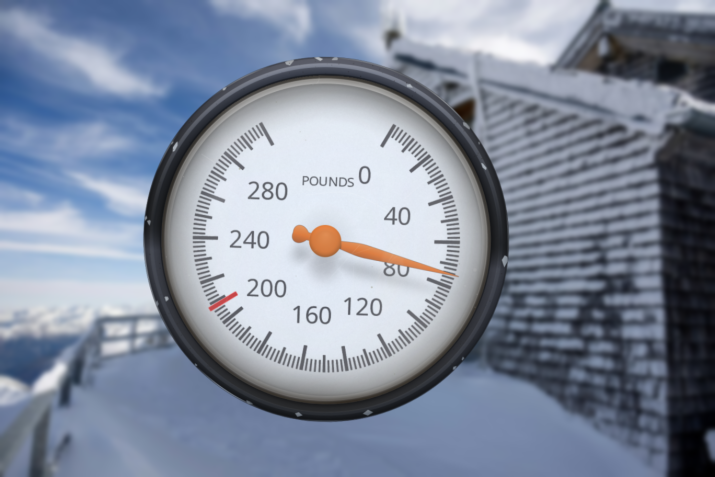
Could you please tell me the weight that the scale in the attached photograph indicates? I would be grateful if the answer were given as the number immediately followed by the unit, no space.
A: 74lb
